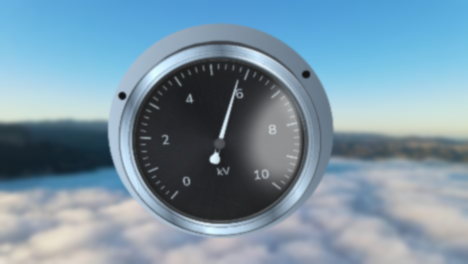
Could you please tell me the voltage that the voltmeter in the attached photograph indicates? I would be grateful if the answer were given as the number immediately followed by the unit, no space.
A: 5.8kV
